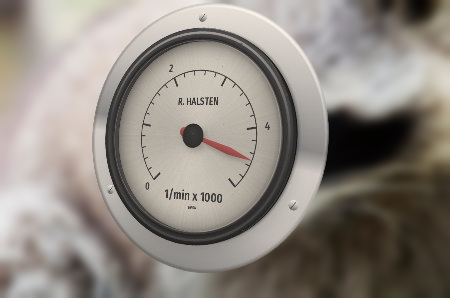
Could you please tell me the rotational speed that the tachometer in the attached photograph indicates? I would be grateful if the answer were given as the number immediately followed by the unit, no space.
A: 4500rpm
